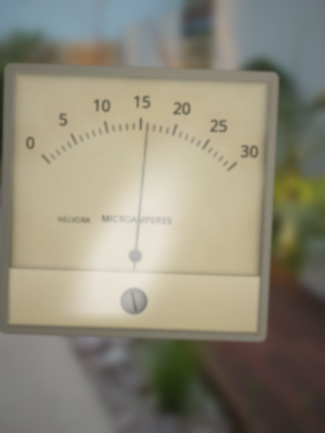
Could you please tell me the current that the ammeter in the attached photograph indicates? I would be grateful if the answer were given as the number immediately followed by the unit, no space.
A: 16µA
